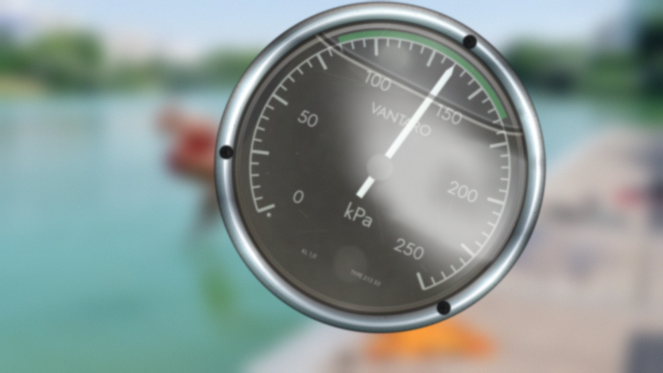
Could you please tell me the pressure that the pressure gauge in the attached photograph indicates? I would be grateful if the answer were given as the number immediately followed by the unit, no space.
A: 135kPa
